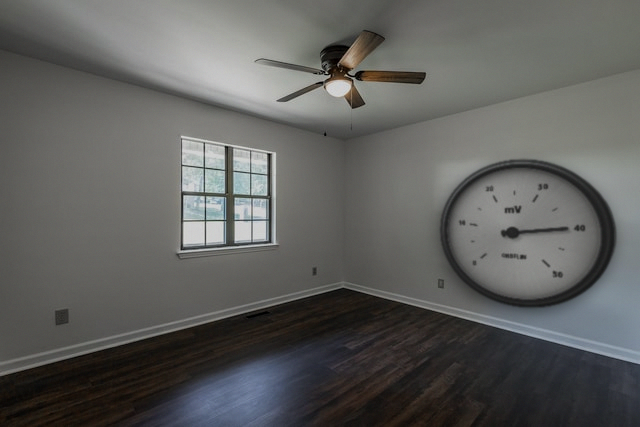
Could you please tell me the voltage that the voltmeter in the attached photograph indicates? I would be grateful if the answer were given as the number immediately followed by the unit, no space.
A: 40mV
